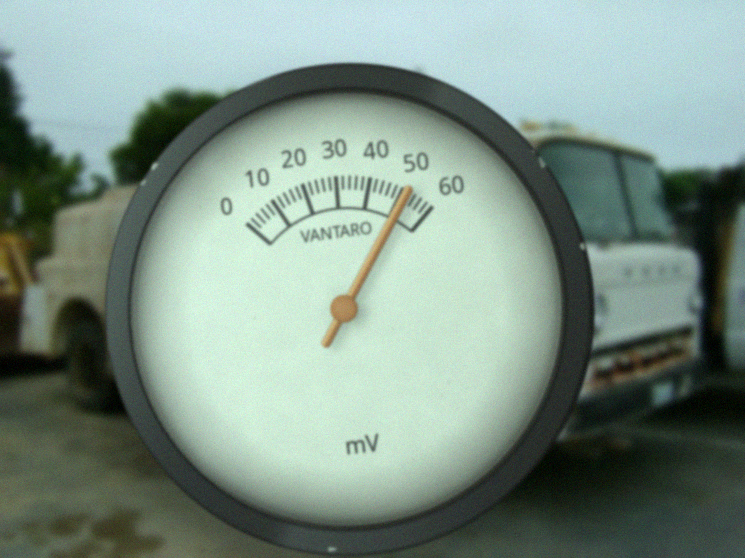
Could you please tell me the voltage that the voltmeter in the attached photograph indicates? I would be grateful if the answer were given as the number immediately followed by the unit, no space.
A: 52mV
